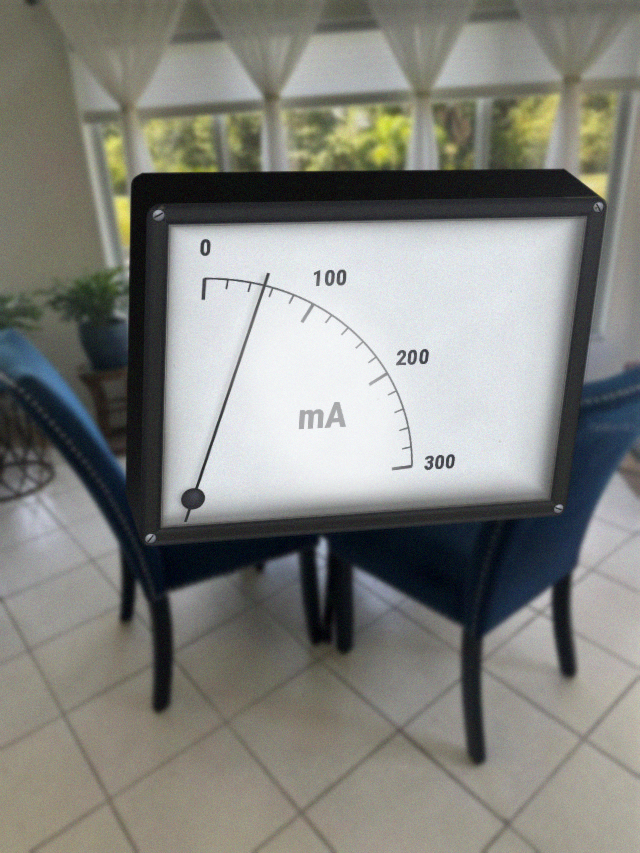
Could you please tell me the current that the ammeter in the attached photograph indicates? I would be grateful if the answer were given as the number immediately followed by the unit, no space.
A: 50mA
